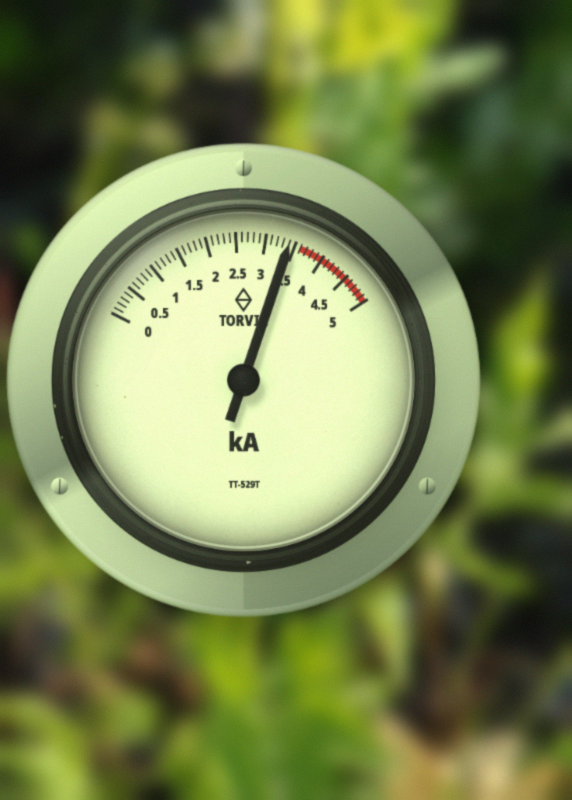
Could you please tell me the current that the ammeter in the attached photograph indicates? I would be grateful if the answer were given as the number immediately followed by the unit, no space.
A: 3.4kA
